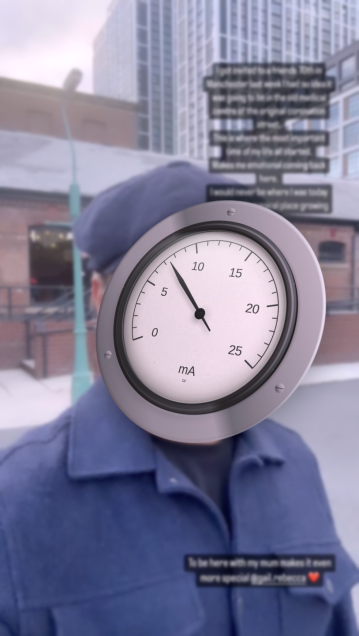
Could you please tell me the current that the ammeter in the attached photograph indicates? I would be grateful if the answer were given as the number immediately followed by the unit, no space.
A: 7.5mA
